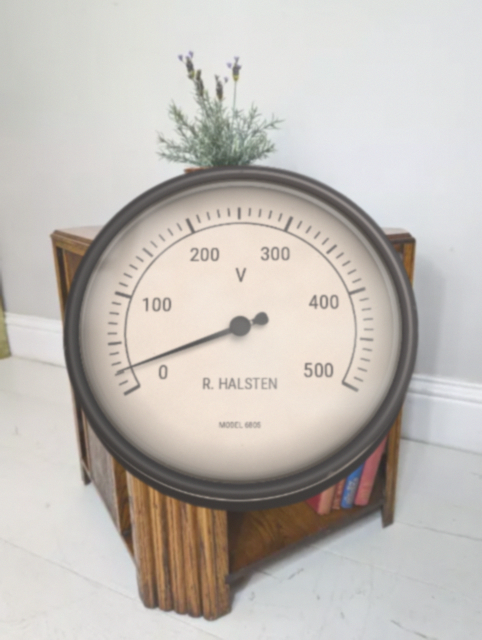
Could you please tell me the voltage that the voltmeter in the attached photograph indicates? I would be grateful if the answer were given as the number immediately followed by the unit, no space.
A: 20V
